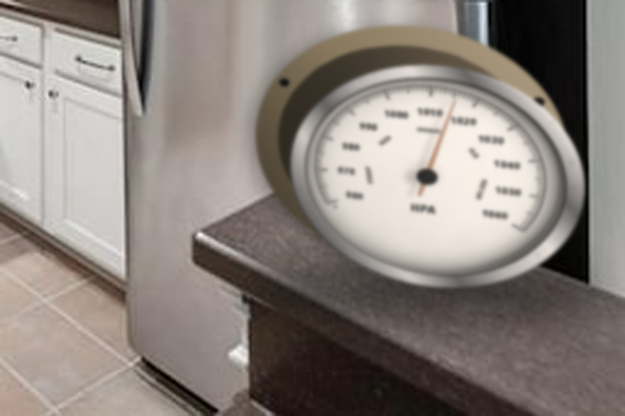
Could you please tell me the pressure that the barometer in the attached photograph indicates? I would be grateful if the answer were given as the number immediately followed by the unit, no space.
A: 1015hPa
